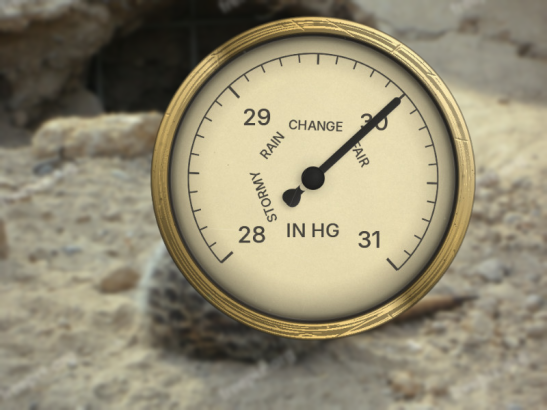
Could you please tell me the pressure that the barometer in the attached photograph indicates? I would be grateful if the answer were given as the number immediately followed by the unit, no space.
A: 30inHg
